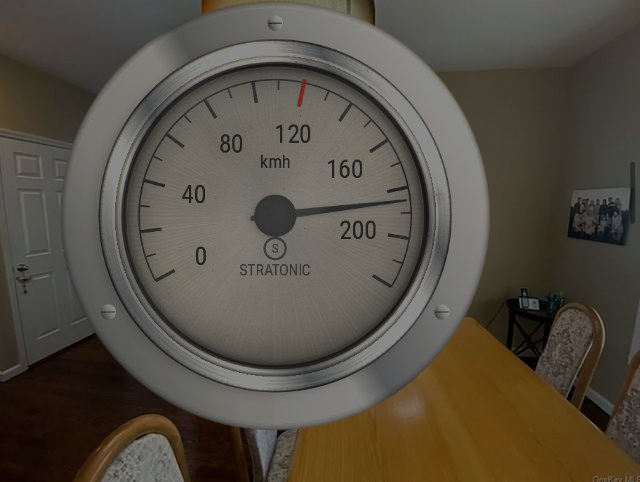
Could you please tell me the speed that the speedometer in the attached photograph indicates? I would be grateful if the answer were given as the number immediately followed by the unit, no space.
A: 185km/h
